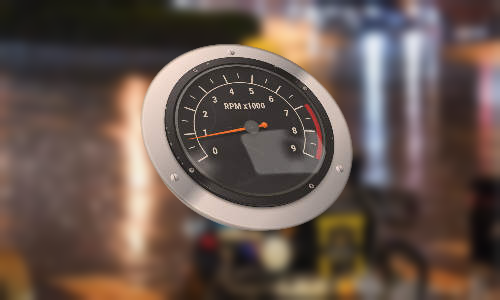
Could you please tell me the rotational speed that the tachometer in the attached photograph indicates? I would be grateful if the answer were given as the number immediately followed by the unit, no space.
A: 750rpm
